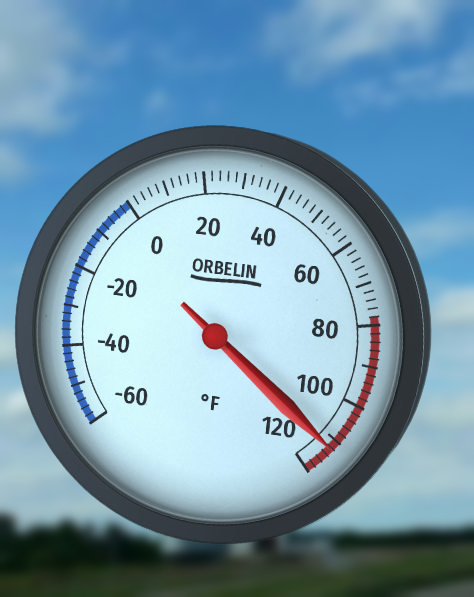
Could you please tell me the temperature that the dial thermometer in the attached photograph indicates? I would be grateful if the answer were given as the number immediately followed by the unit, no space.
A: 112°F
